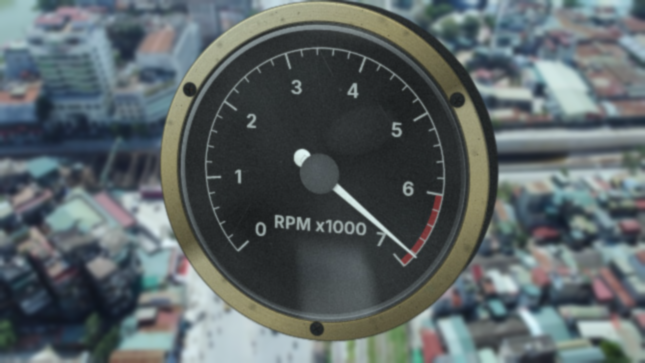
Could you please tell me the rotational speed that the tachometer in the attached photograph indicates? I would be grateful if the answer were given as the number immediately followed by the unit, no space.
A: 6800rpm
